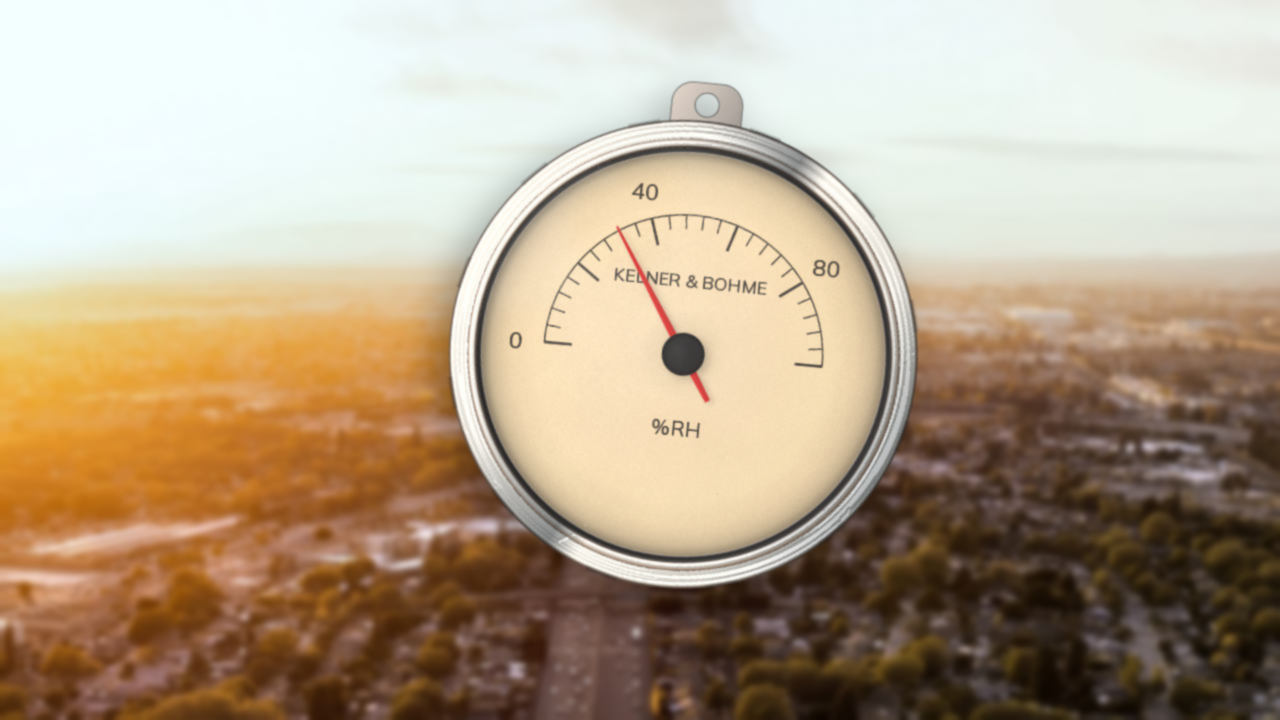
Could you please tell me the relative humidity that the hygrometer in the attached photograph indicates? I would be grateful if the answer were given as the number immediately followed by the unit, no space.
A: 32%
